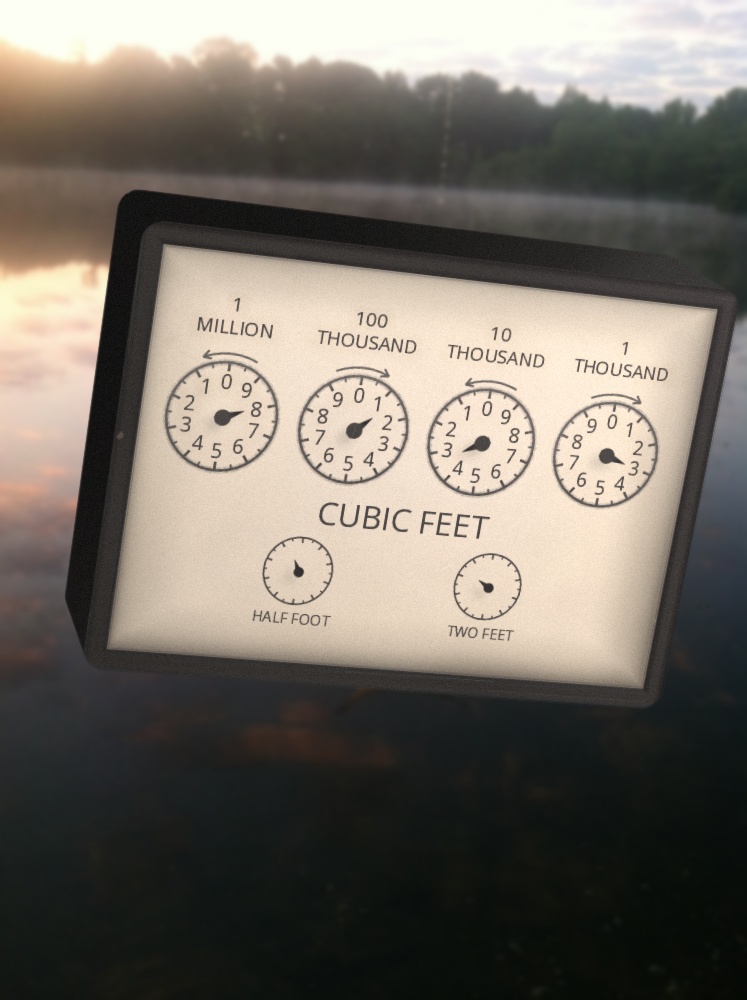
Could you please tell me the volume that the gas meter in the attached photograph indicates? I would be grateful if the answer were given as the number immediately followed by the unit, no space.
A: 813300ft³
